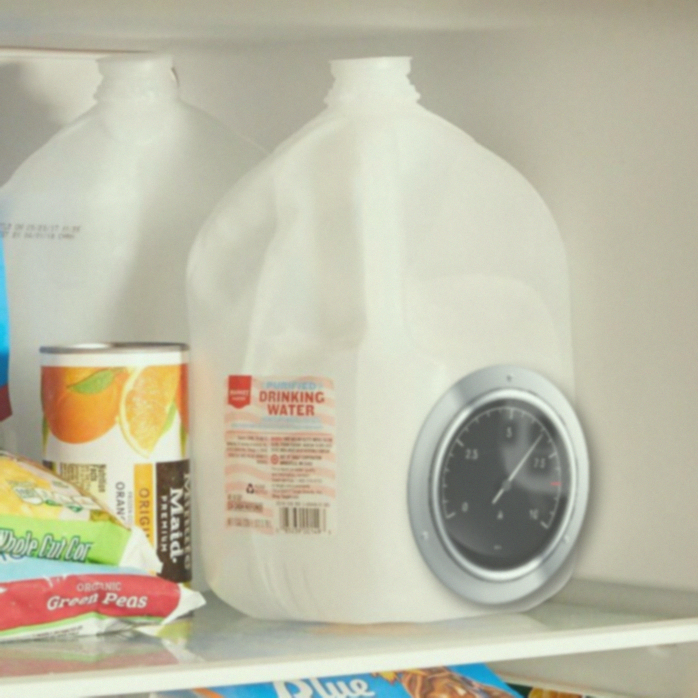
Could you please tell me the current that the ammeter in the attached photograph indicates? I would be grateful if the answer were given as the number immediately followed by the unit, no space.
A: 6.5A
